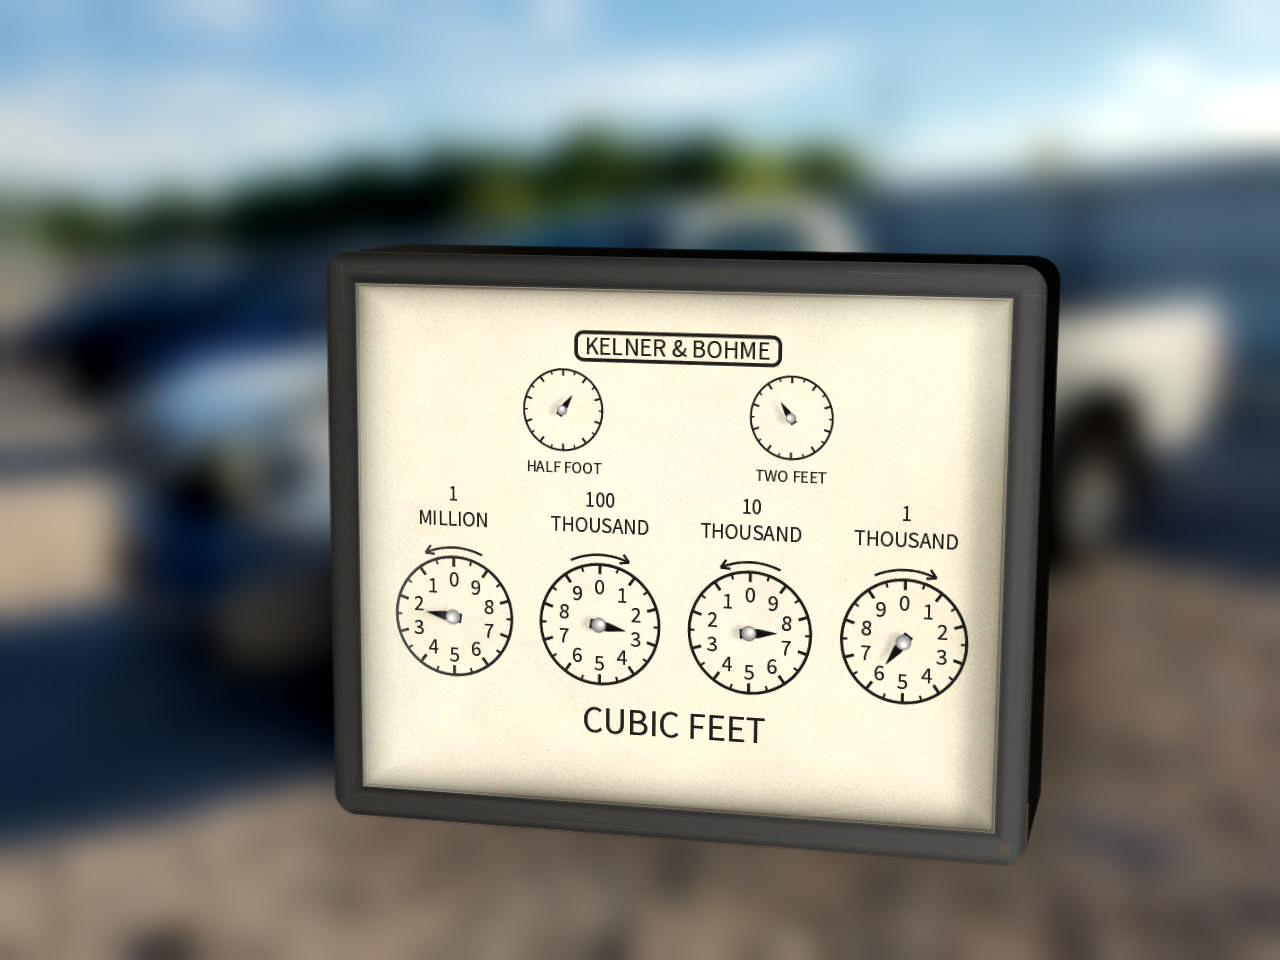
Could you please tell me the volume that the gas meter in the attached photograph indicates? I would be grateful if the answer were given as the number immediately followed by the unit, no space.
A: 227600ft³
